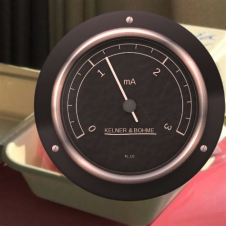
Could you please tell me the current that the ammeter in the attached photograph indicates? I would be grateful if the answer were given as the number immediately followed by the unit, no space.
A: 1.2mA
